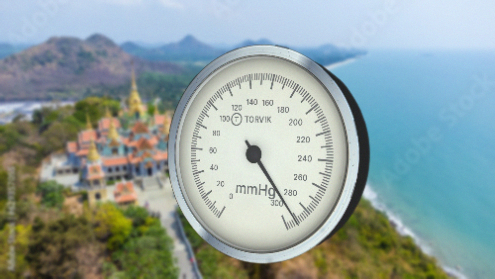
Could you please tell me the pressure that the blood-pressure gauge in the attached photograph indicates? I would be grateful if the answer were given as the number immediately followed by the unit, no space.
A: 290mmHg
